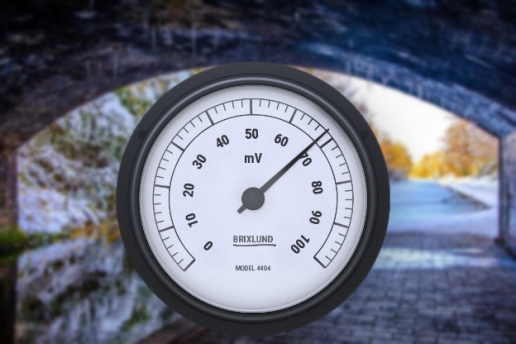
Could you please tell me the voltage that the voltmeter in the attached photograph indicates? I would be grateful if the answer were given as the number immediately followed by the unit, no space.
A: 68mV
